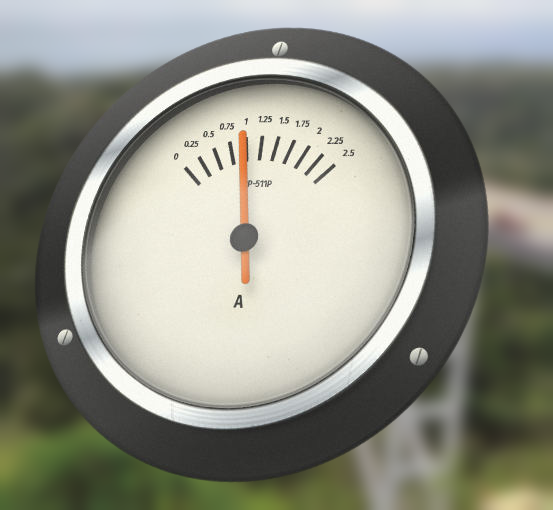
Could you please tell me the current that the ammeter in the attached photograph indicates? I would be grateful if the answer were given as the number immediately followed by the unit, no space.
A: 1A
